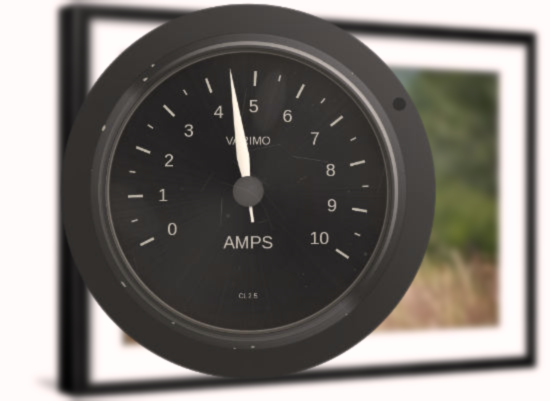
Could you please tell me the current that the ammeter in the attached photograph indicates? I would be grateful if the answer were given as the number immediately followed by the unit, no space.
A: 4.5A
